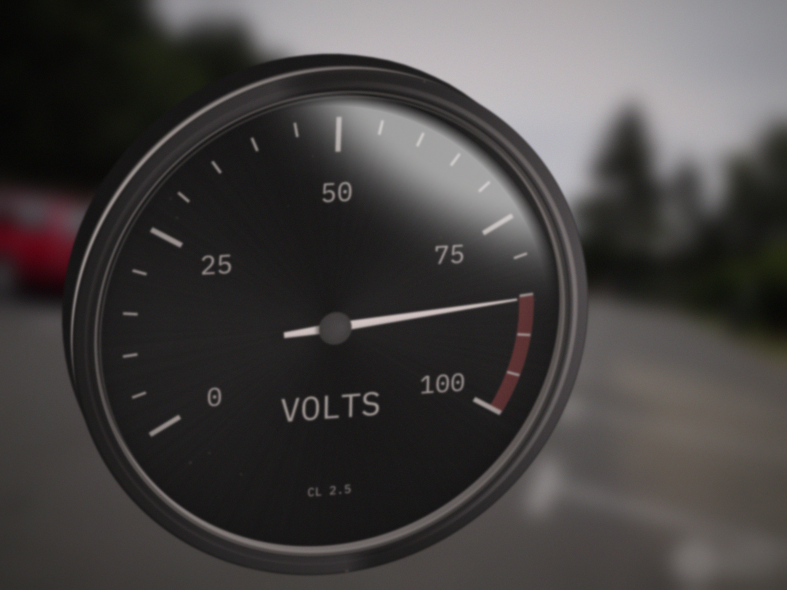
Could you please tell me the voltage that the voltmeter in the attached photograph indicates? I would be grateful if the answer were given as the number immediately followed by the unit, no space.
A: 85V
